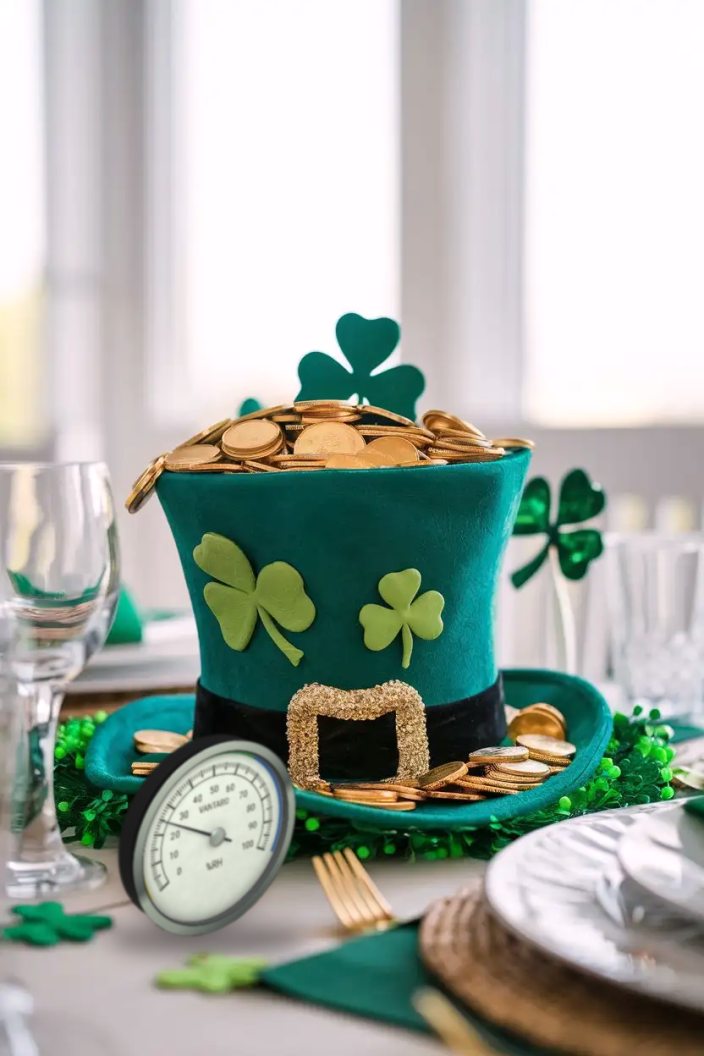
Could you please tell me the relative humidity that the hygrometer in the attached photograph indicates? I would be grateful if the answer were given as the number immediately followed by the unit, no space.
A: 25%
